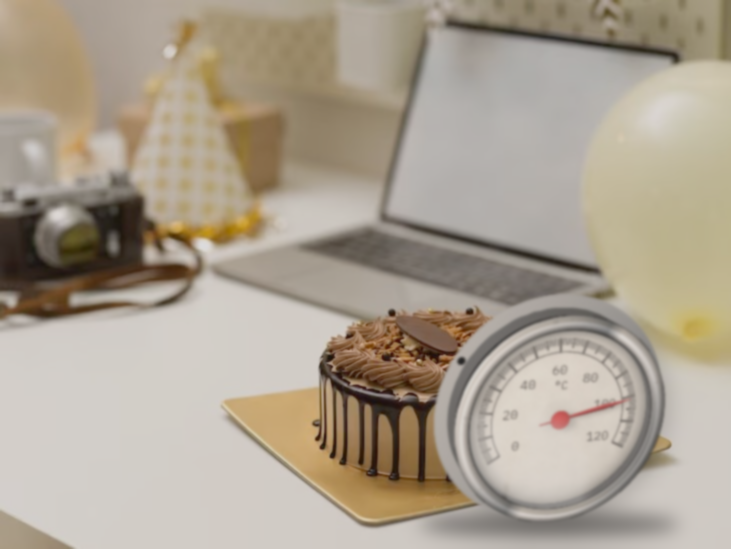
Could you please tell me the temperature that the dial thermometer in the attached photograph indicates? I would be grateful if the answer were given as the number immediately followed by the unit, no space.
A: 100°C
